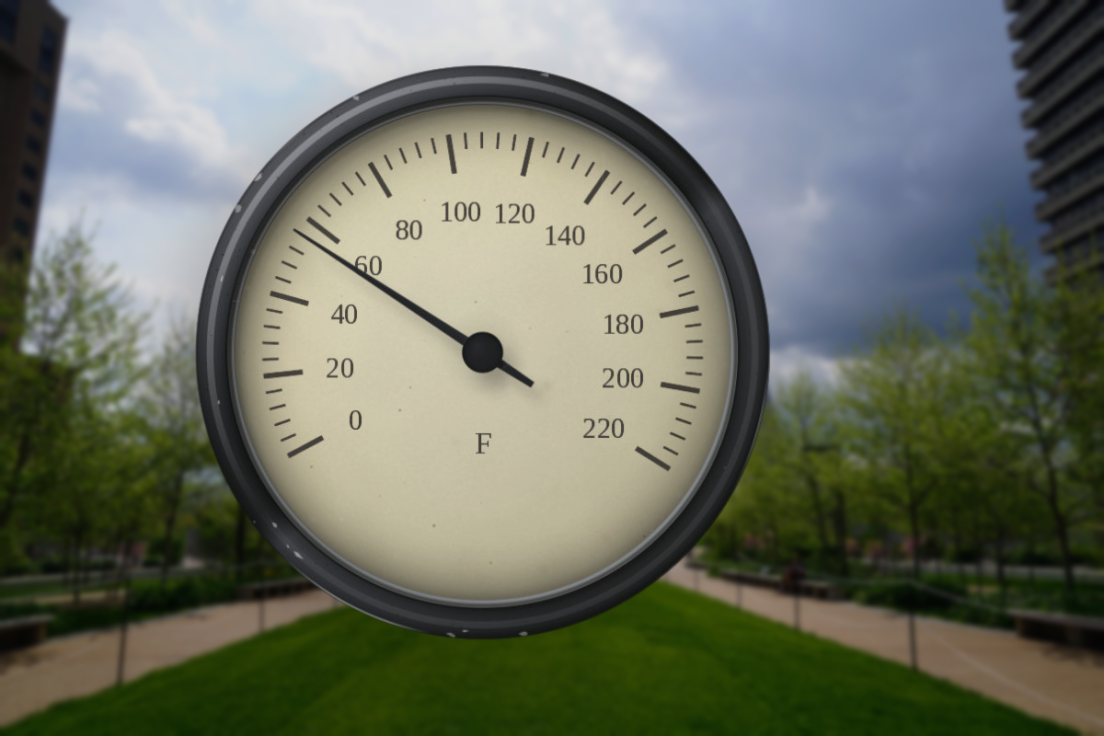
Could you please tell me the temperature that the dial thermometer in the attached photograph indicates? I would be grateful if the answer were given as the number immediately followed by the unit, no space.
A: 56°F
